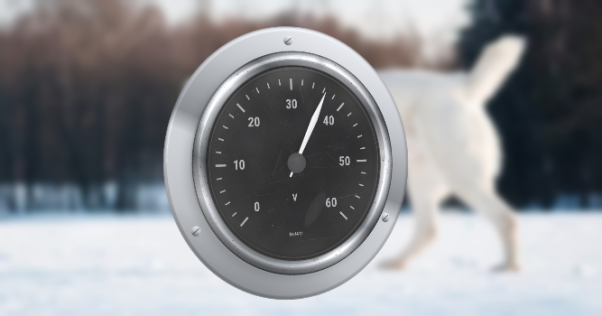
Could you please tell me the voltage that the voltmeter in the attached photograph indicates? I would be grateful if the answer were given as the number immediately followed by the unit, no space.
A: 36V
